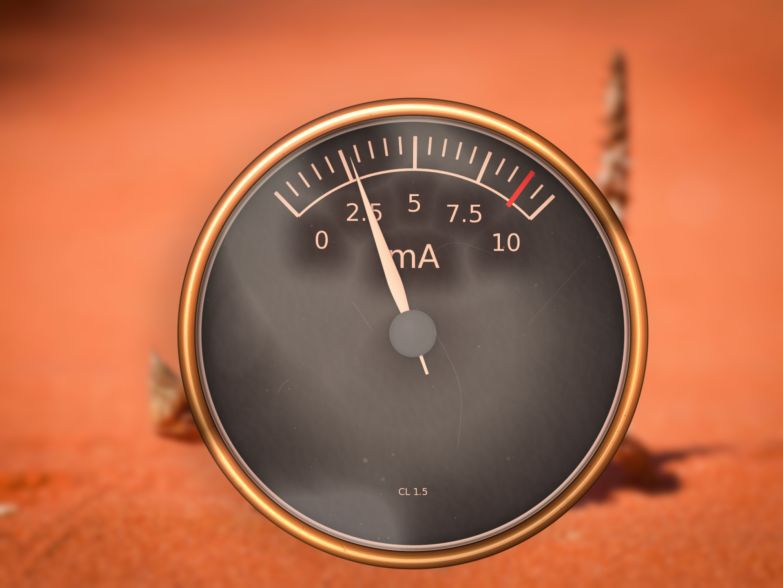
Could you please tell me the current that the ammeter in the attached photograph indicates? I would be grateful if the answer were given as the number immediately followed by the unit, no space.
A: 2.75mA
